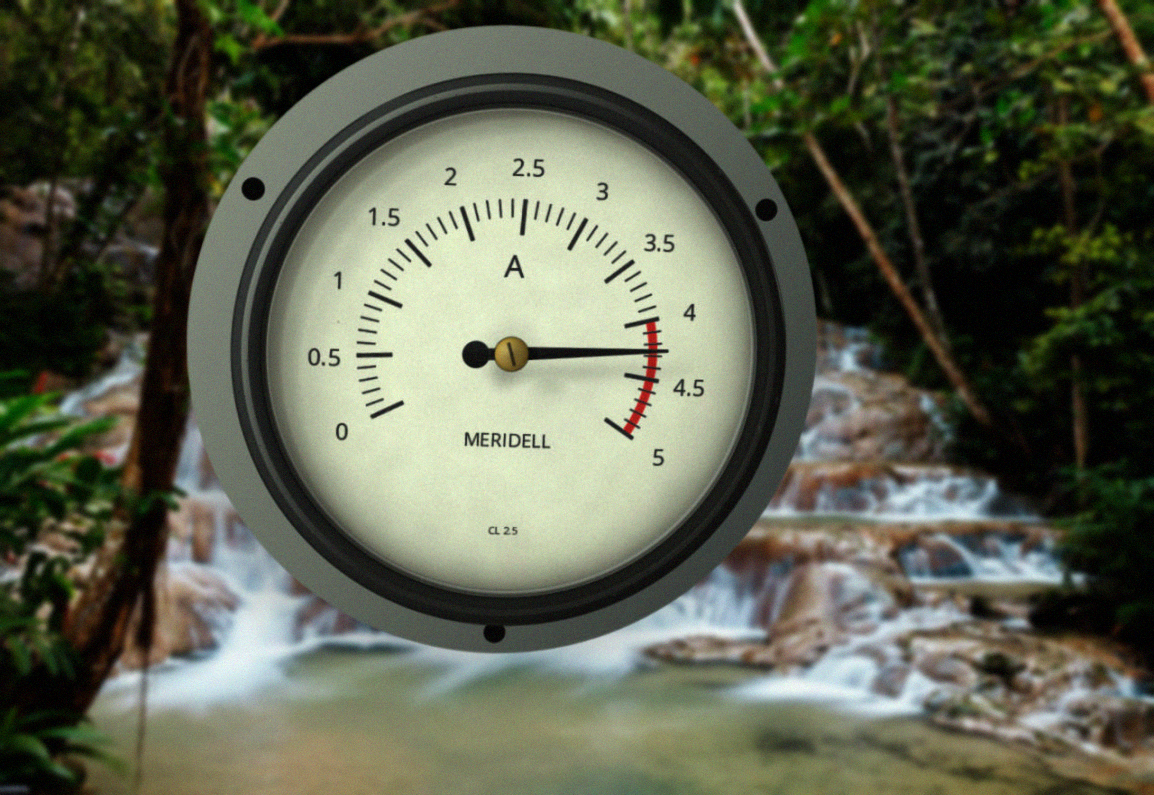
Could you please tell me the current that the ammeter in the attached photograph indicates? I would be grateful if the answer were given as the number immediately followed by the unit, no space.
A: 4.25A
